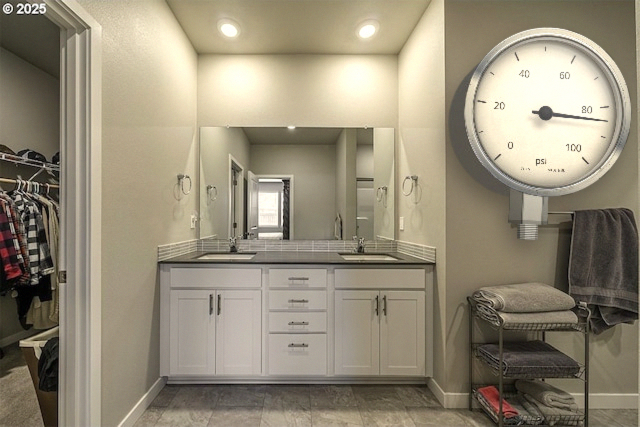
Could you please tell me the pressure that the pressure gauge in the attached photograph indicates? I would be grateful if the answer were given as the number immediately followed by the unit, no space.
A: 85psi
